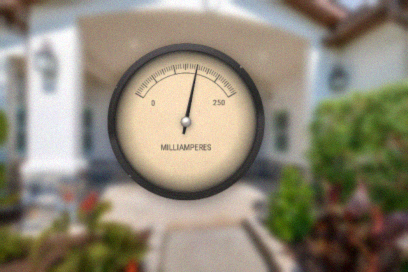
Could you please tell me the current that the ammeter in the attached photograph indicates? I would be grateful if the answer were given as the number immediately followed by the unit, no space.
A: 150mA
